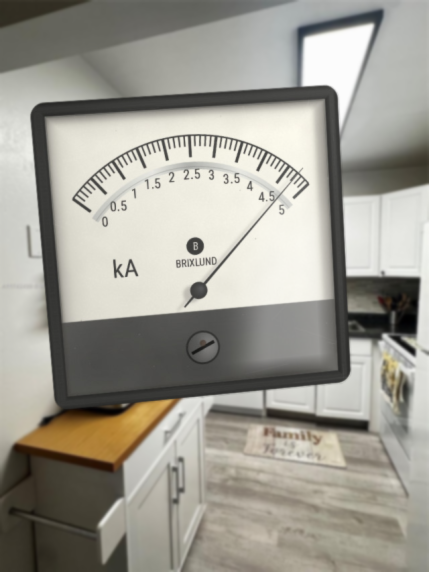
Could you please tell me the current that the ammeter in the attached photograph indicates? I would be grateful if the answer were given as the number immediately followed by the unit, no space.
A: 4.7kA
